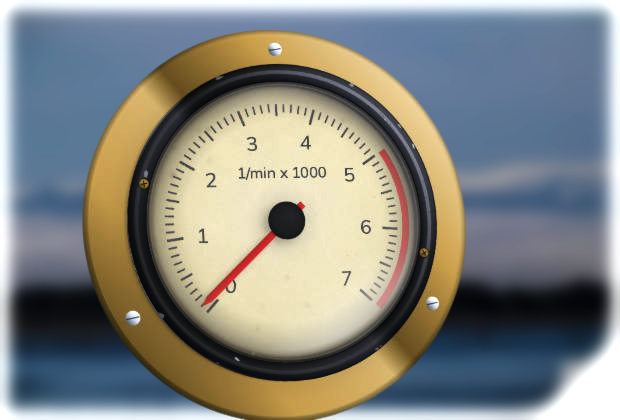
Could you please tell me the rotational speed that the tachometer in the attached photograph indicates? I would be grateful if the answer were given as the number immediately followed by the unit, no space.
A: 100rpm
